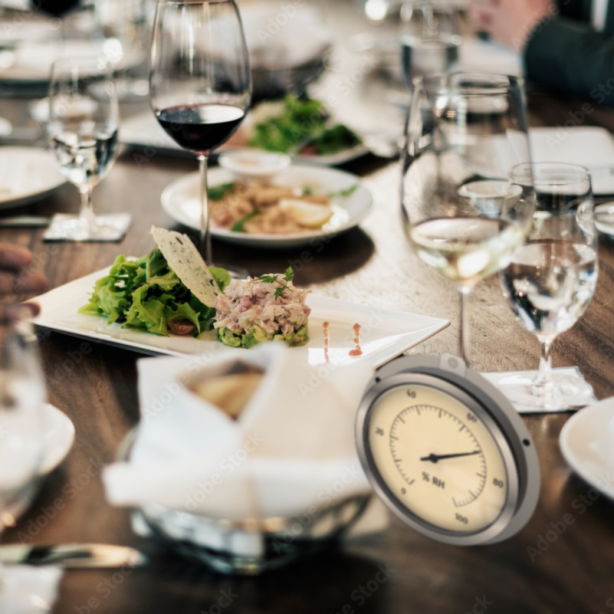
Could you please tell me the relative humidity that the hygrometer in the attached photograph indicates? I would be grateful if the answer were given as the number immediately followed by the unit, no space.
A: 70%
